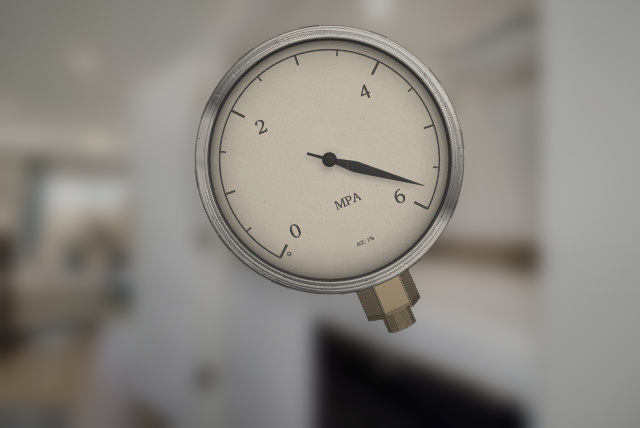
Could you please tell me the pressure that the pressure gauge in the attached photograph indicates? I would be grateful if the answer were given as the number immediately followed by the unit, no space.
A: 5.75MPa
